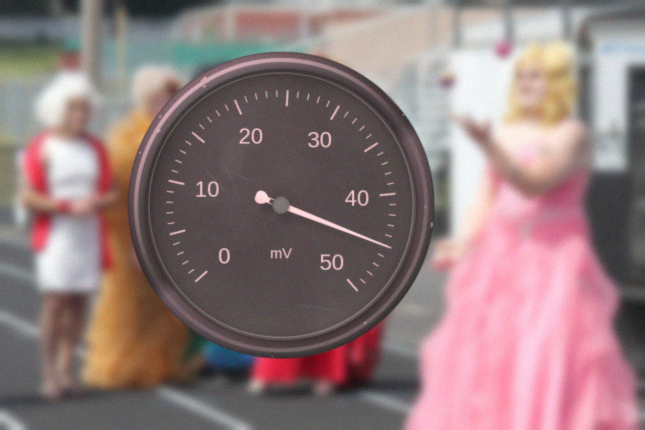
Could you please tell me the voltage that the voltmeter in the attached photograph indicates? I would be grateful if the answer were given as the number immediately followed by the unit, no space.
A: 45mV
